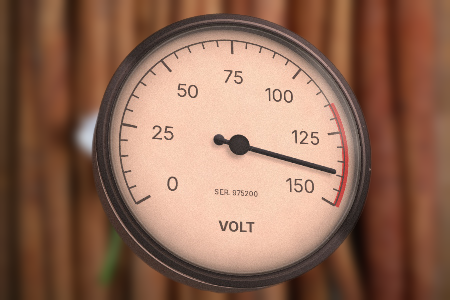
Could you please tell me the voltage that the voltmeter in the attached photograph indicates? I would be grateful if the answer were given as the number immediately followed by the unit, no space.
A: 140V
